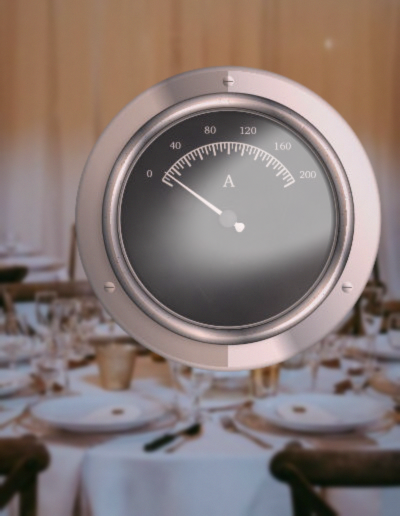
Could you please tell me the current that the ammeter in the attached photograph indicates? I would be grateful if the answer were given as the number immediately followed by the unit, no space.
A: 10A
